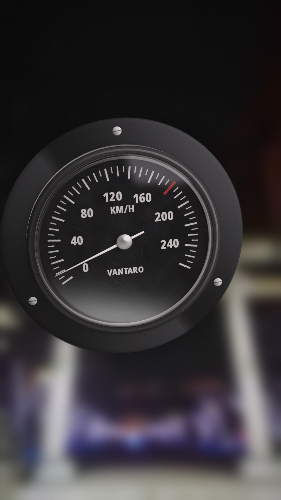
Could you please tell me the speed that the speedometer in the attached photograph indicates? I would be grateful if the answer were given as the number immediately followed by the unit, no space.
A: 10km/h
